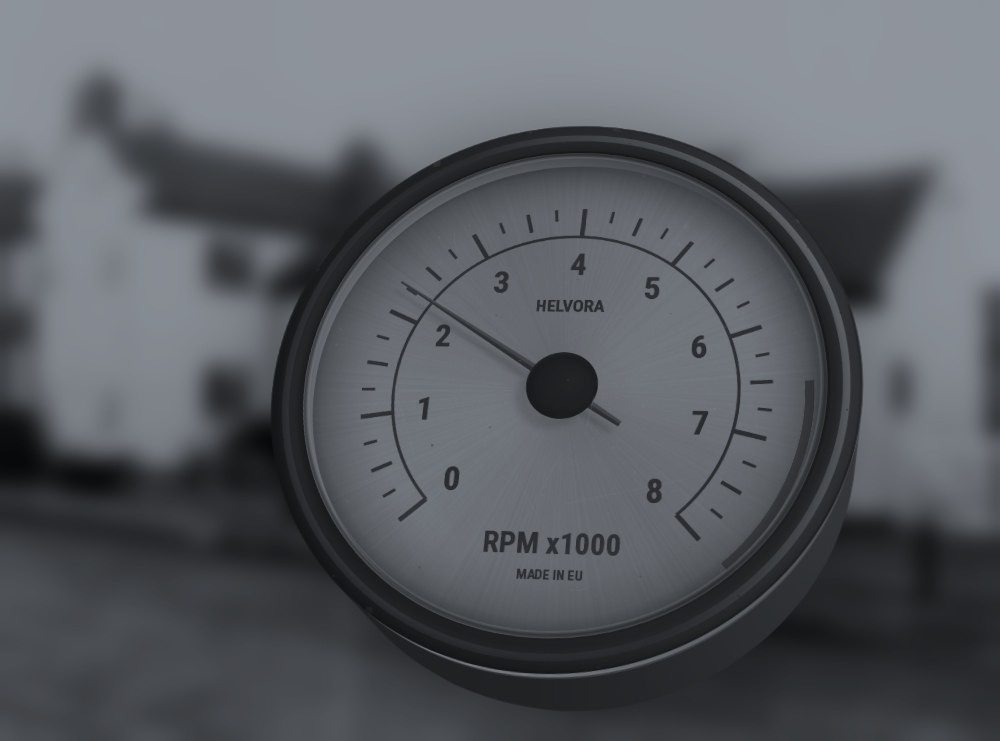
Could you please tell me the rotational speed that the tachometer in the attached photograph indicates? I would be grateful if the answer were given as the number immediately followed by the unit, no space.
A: 2250rpm
